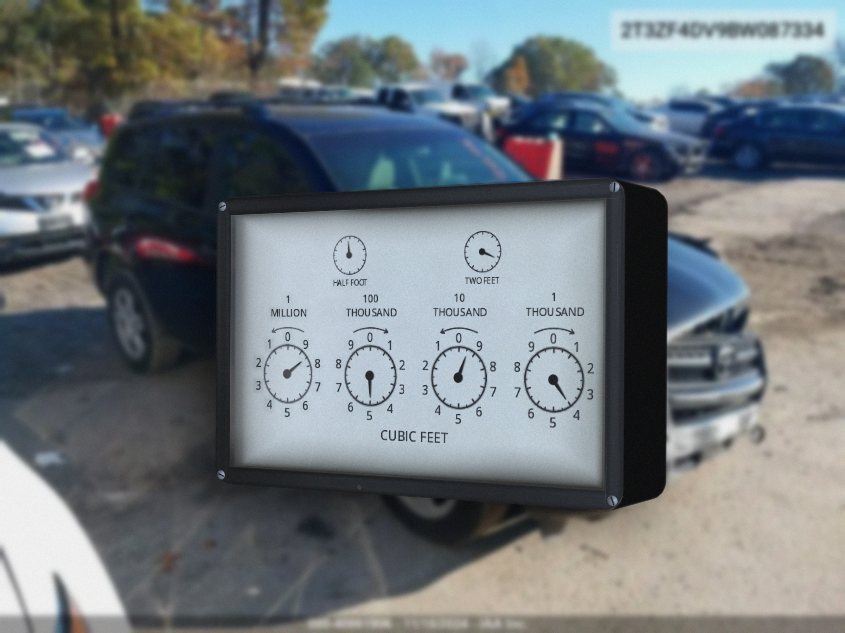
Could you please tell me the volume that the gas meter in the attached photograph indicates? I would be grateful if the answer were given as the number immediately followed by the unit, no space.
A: 849400ft³
